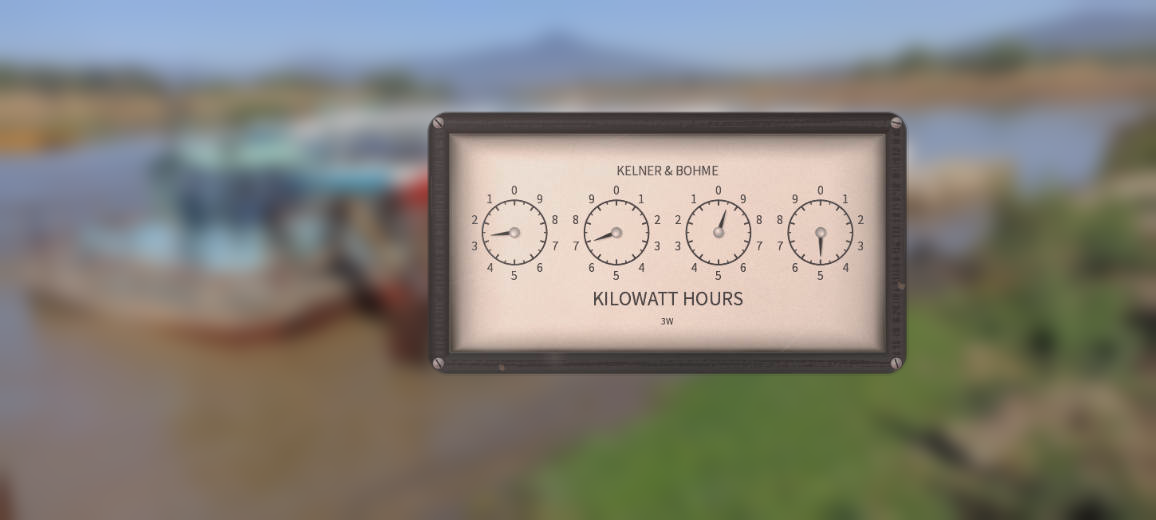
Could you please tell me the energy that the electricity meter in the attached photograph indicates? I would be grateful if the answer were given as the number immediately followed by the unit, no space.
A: 2695kWh
